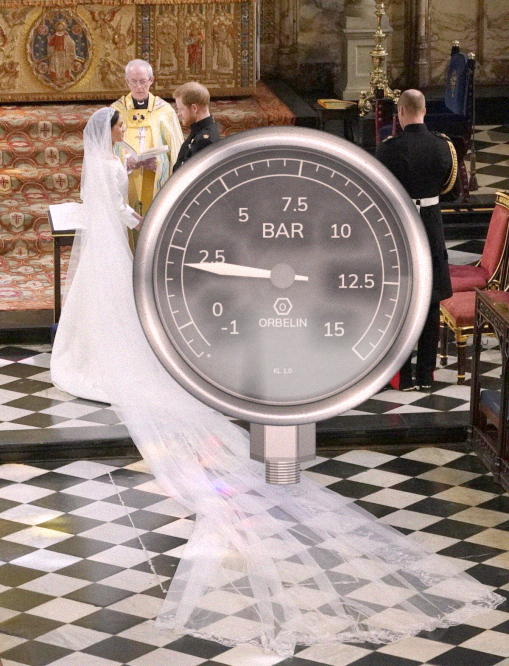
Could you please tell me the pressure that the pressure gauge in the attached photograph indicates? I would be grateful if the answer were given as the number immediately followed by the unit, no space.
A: 2bar
